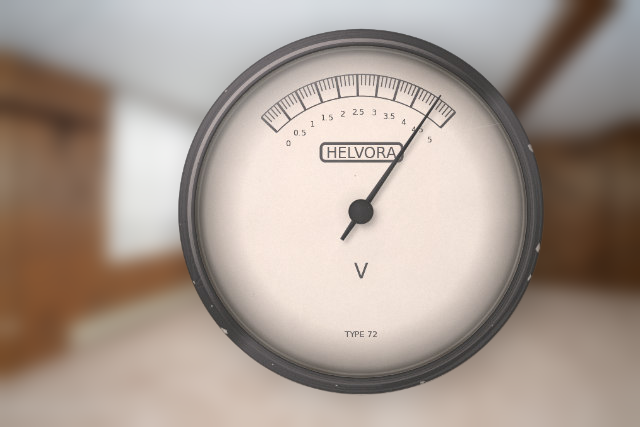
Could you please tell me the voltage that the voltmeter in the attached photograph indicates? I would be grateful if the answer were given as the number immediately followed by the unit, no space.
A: 4.5V
